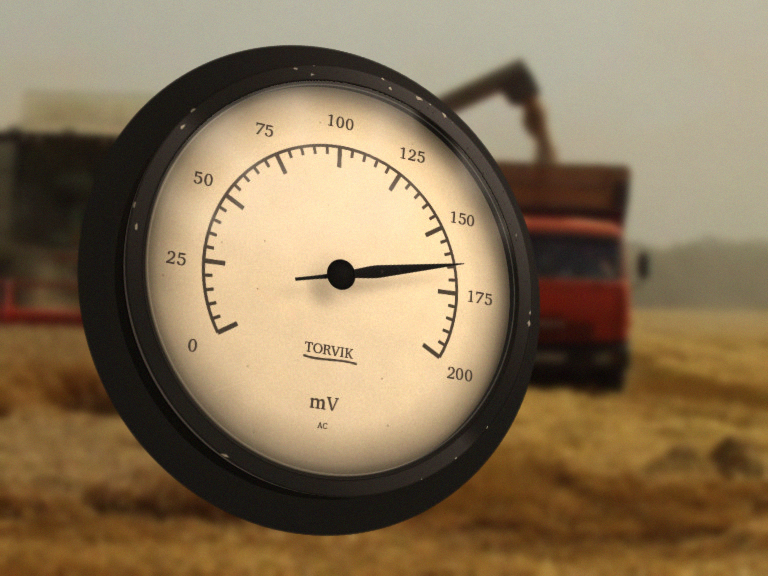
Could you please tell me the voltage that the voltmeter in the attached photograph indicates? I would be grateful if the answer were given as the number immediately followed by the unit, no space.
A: 165mV
